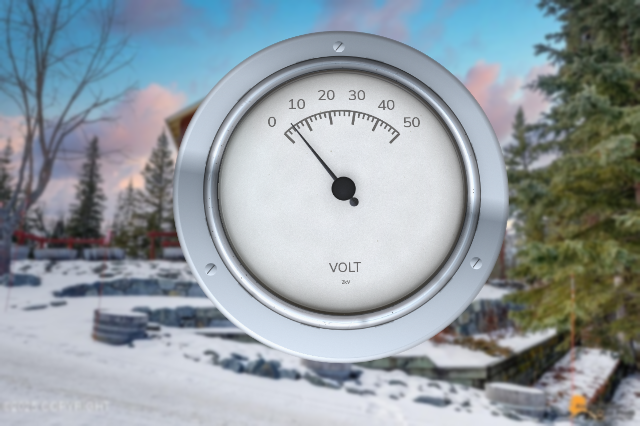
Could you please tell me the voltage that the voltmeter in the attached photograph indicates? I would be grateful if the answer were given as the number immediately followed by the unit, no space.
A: 4V
